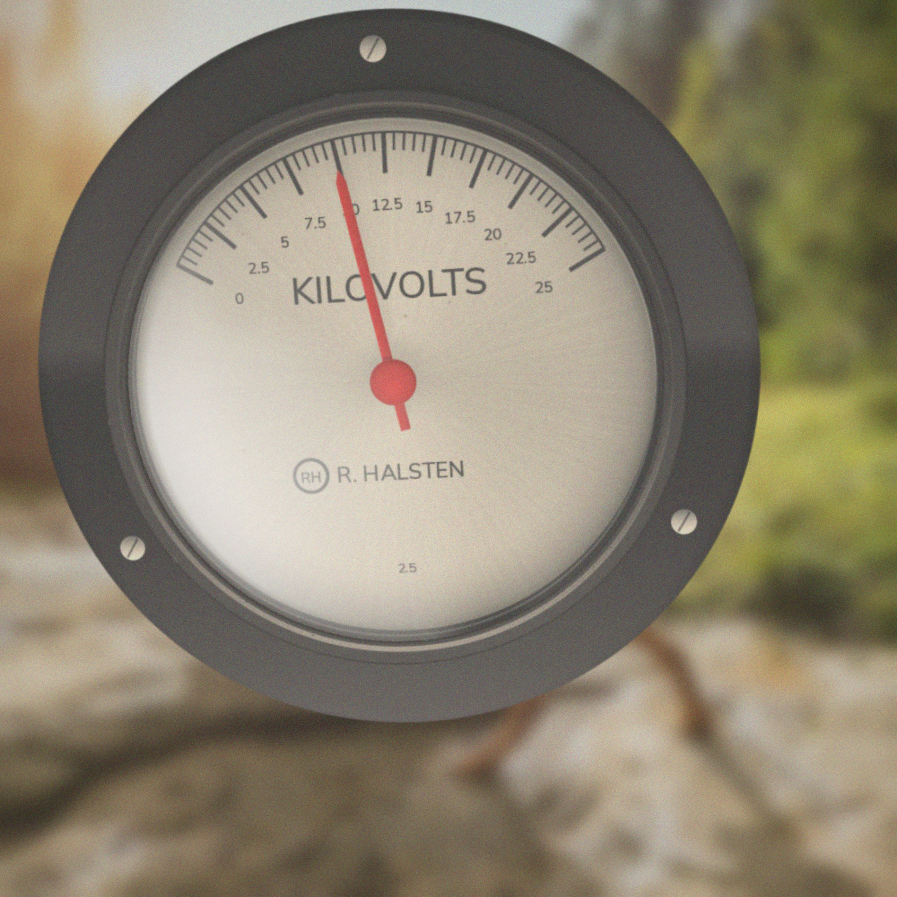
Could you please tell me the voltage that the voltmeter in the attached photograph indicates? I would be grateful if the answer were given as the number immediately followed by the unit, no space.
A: 10kV
